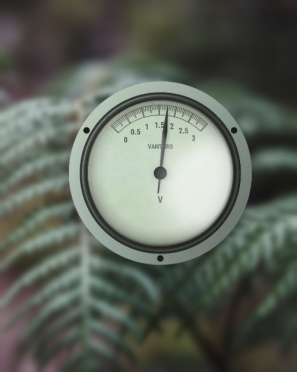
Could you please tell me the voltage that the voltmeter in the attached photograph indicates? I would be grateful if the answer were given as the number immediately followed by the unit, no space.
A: 1.75V
